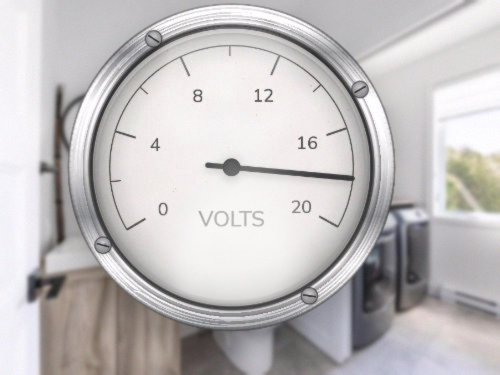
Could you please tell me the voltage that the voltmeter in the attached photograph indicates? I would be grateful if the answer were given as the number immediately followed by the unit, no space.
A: 18V
